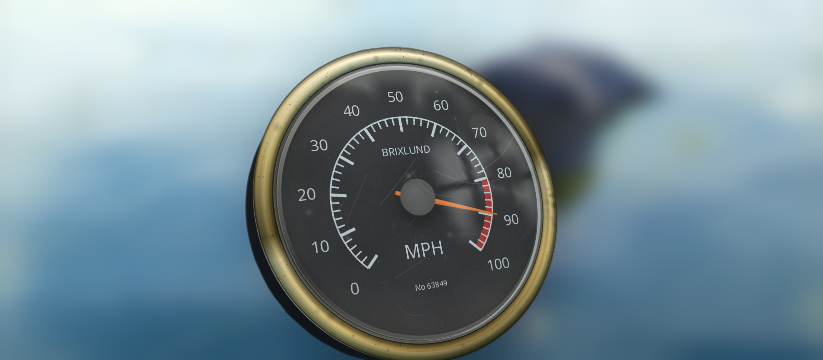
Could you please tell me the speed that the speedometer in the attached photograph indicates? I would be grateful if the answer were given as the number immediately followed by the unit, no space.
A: 90mph
